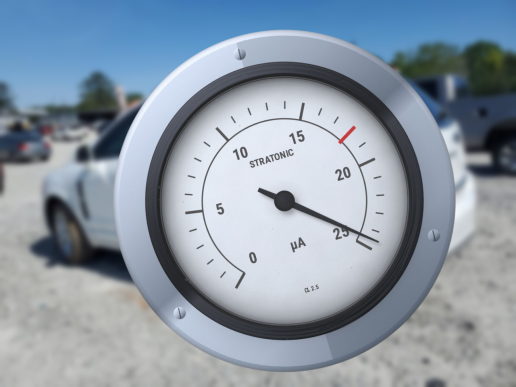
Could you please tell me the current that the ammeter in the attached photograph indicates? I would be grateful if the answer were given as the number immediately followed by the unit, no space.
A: 24.5µA
